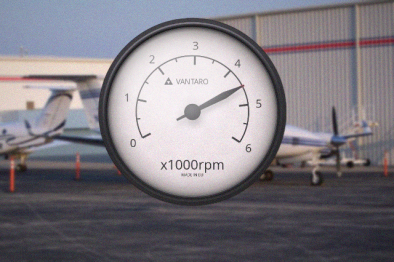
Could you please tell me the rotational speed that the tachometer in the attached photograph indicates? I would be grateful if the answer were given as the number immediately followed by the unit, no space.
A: 4500rpm
